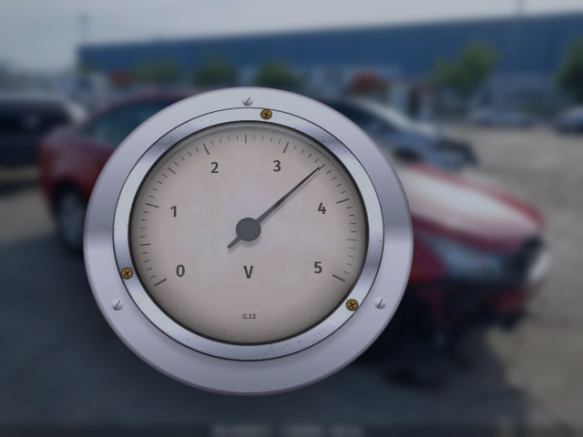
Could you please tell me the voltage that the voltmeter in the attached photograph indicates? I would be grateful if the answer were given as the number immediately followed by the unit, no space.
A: 3.5V
